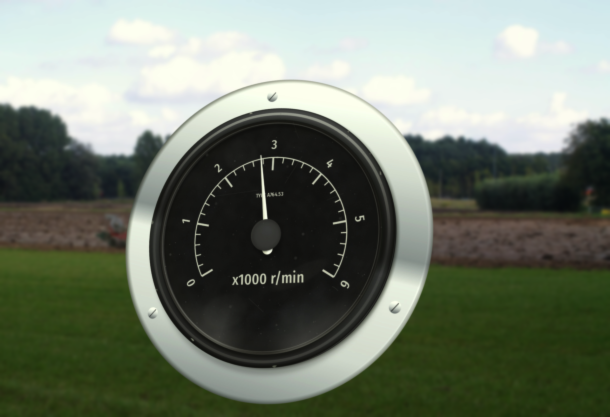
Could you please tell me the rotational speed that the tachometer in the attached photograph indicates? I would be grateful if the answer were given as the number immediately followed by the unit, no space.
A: 2800rpm
